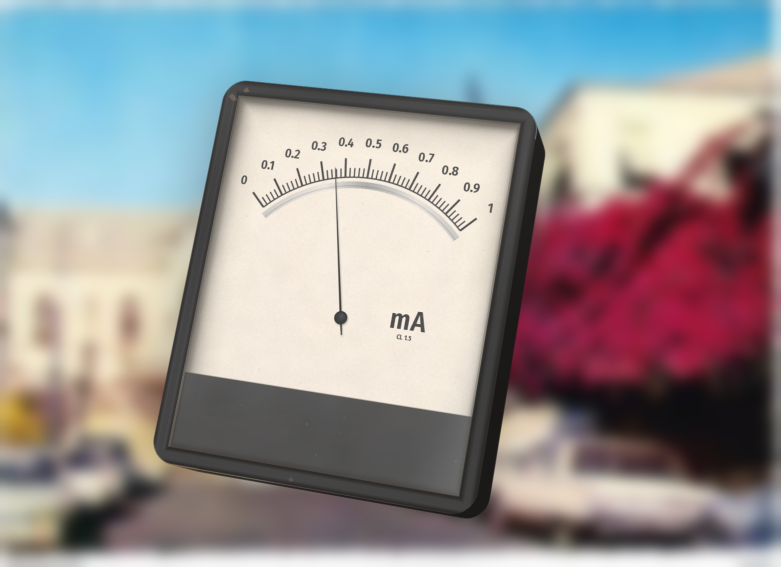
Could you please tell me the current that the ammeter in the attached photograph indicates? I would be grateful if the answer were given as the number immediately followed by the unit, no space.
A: 0.36mA
